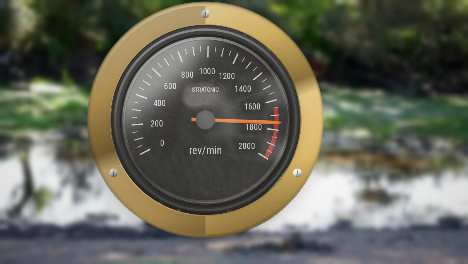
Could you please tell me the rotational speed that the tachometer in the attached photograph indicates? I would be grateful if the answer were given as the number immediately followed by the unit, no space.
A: 1750rpm
